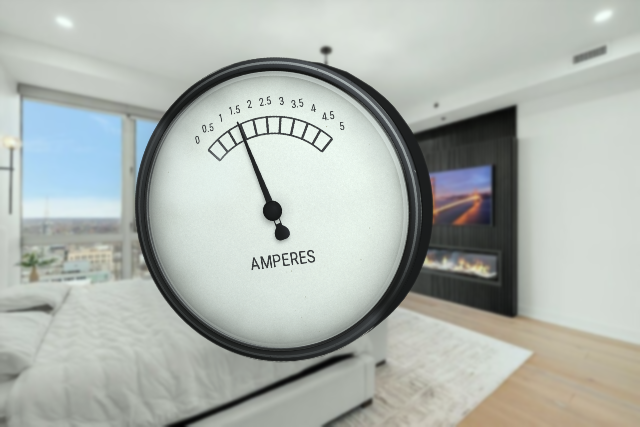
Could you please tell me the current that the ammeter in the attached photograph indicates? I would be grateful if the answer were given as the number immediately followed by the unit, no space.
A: 1.5A
